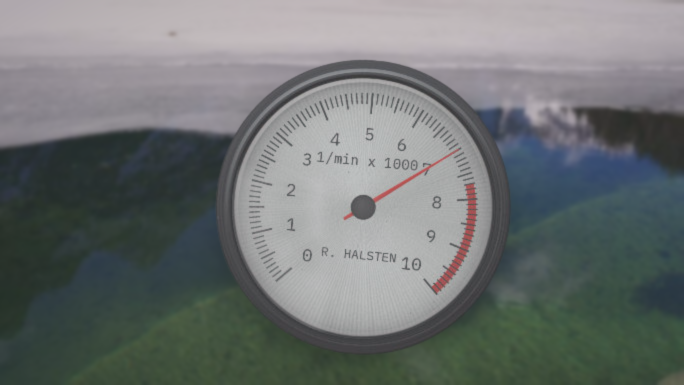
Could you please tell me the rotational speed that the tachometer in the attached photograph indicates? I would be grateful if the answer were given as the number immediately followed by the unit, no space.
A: 7000rpm
